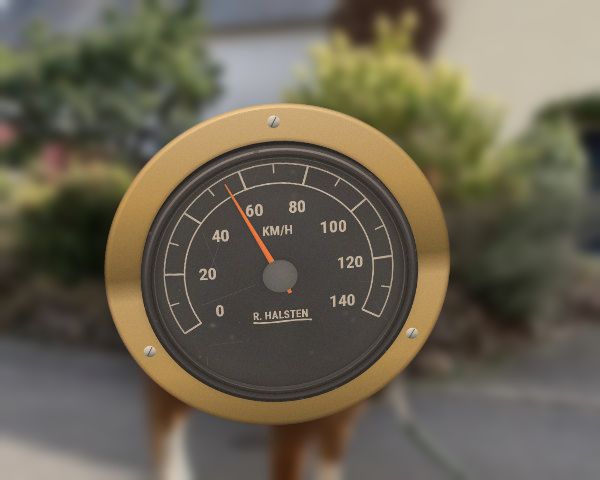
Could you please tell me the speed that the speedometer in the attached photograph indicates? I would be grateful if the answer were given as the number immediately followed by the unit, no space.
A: 55km/h
